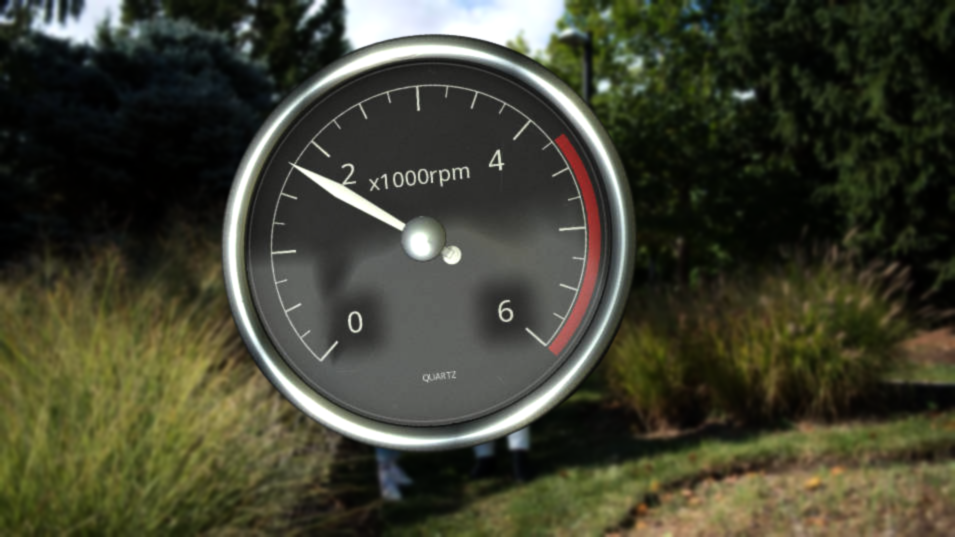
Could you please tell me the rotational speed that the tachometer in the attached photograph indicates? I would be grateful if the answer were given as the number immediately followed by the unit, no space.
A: 1750rpm
